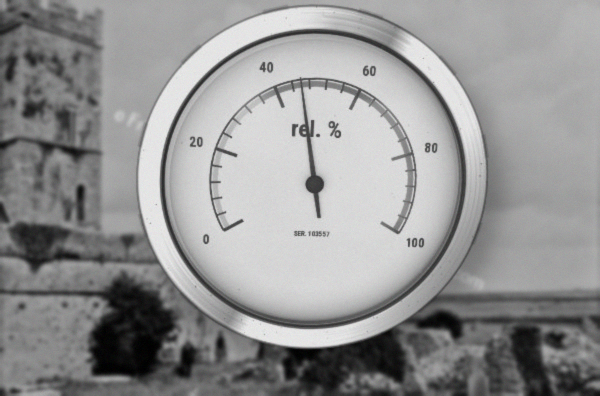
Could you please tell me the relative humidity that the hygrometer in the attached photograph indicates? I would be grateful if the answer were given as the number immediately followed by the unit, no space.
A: 46%
